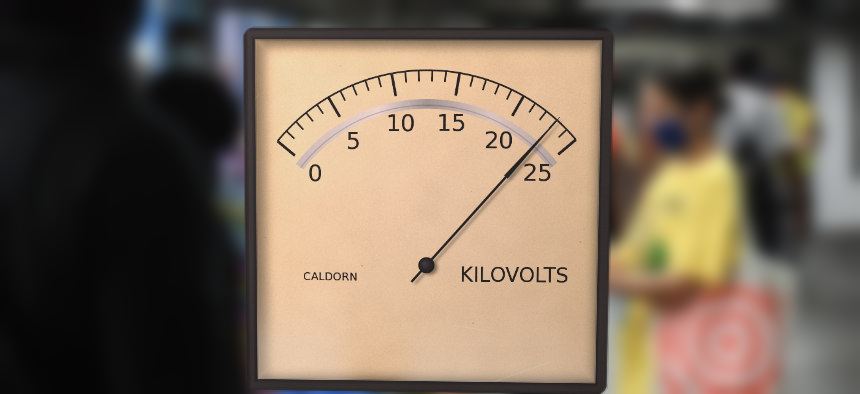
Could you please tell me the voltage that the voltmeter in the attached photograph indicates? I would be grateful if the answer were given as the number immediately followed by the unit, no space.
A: 23kV
